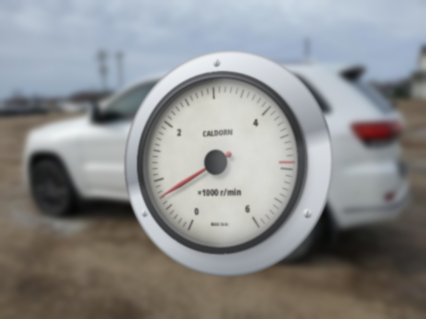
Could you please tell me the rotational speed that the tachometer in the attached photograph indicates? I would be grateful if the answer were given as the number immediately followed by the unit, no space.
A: 700rpm
